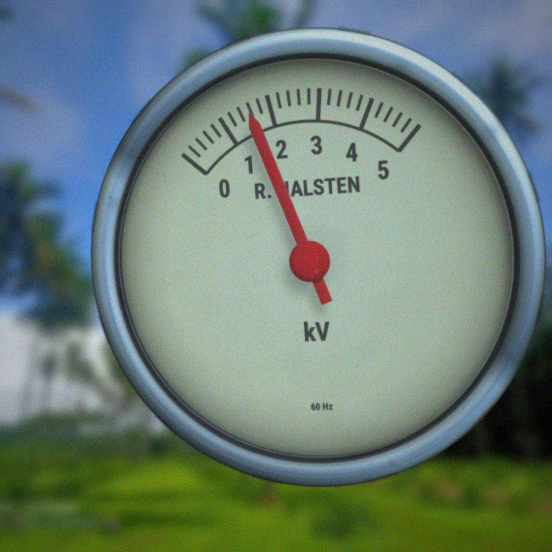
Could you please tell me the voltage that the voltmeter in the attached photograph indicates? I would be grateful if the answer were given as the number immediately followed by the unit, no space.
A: 1.6kV
